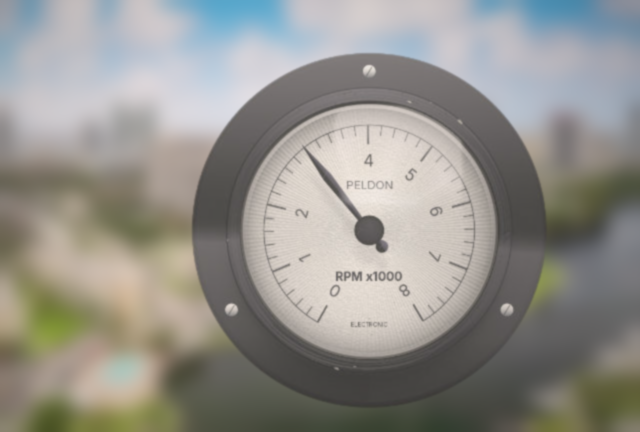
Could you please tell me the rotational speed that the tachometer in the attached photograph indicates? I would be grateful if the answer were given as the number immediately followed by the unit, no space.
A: 3000rpm
